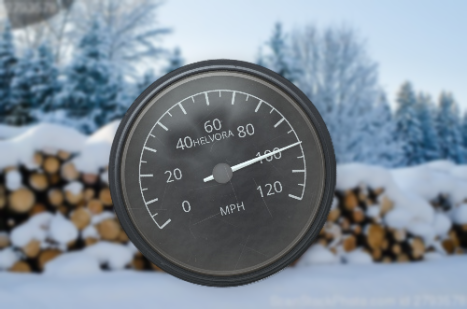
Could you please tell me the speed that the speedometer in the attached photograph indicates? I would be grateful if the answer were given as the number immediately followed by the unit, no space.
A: 100mph
